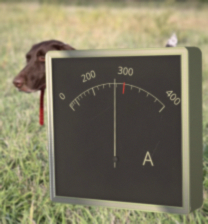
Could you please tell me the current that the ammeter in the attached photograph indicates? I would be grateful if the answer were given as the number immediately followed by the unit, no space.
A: 280A
